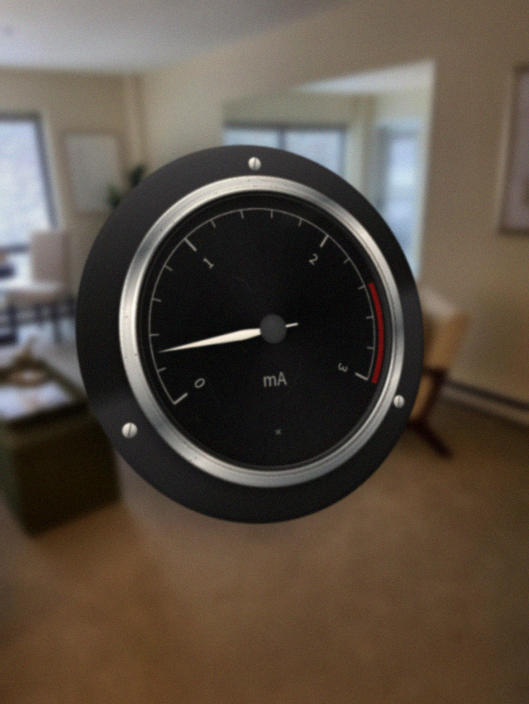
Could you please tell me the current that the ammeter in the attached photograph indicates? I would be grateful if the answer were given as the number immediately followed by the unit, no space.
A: 0.3mA
